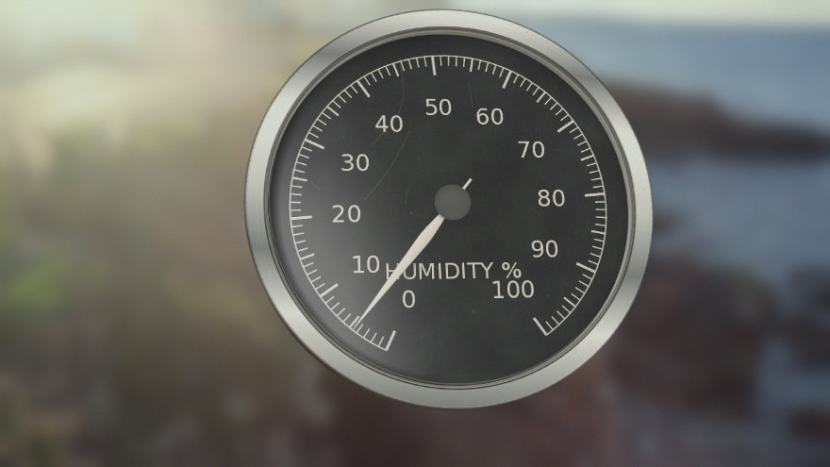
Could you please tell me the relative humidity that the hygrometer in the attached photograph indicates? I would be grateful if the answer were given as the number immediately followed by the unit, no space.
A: 4.5%
